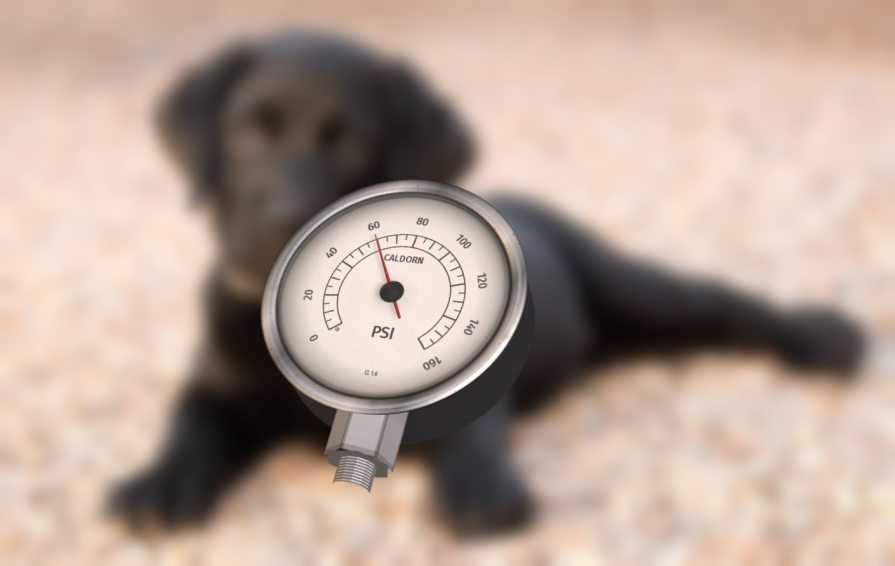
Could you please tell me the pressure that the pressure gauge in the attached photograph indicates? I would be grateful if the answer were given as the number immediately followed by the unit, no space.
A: 60psi
